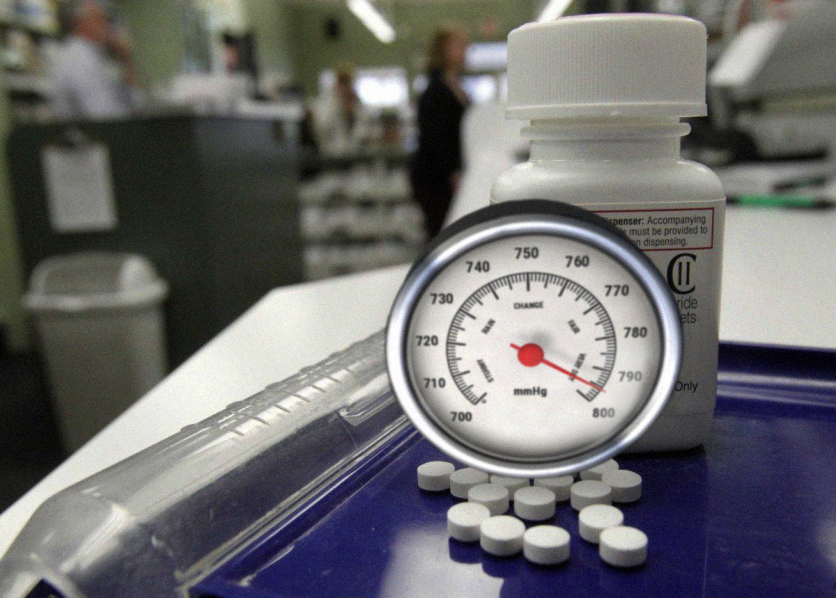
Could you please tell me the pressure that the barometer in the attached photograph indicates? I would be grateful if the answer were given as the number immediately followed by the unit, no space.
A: 795mmHg
